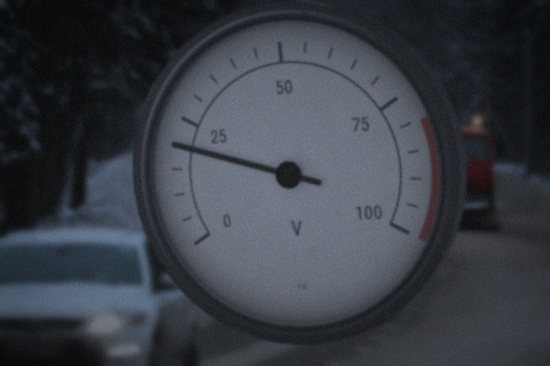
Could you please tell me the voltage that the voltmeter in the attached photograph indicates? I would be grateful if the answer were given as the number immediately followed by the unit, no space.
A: 20V
